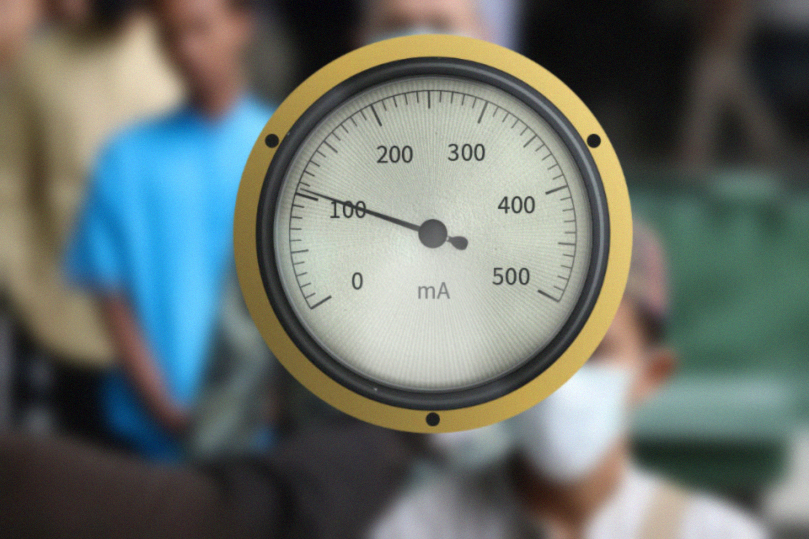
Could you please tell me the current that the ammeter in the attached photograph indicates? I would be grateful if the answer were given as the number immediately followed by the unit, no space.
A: 105mA
